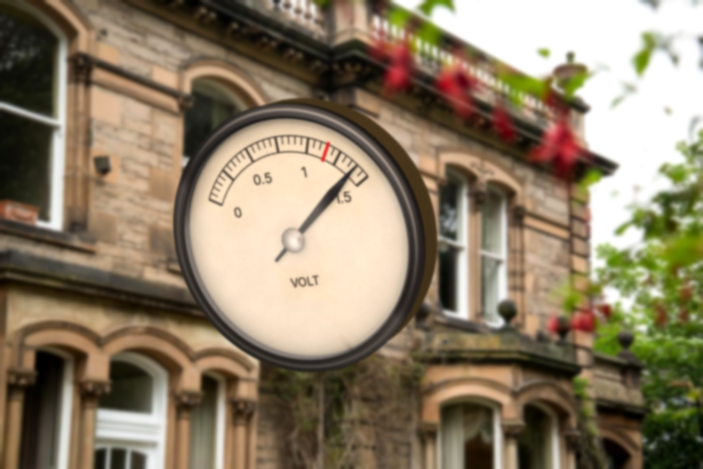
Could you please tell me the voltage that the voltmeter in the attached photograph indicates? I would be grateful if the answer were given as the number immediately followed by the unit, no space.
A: 1.4V
